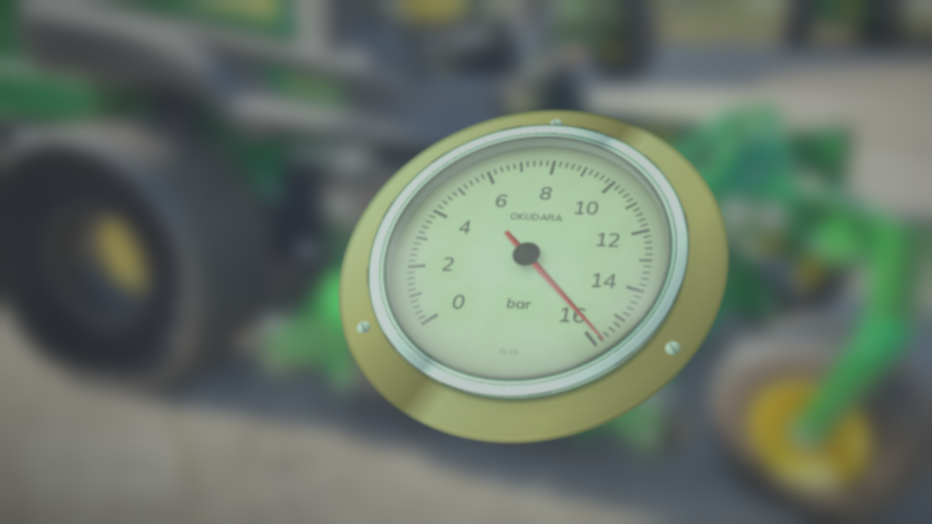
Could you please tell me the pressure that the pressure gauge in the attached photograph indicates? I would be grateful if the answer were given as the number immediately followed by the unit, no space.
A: 15.8bar
